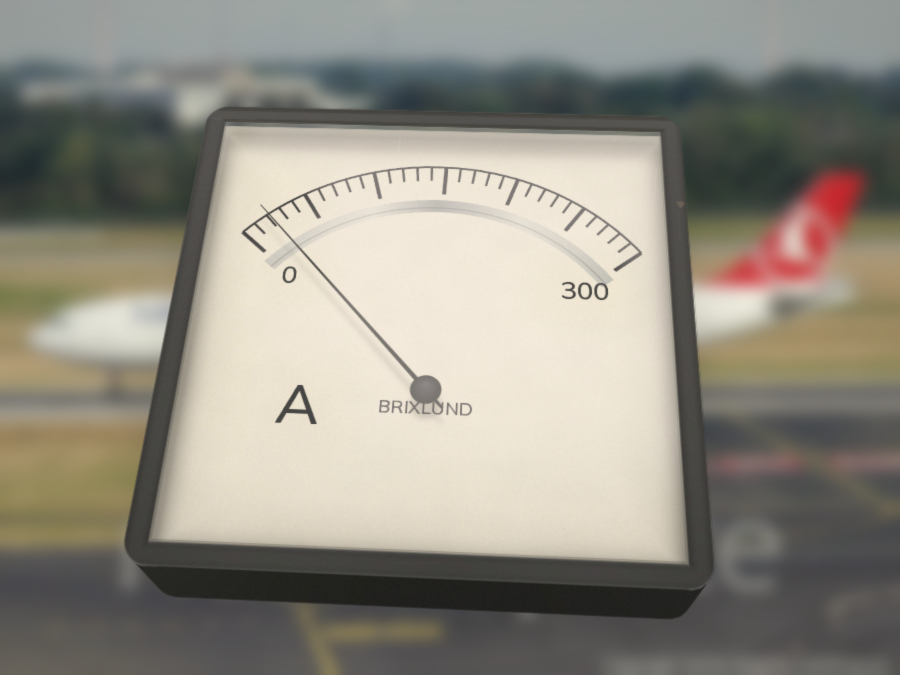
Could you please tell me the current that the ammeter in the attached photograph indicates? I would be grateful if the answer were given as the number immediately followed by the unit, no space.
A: 20A
